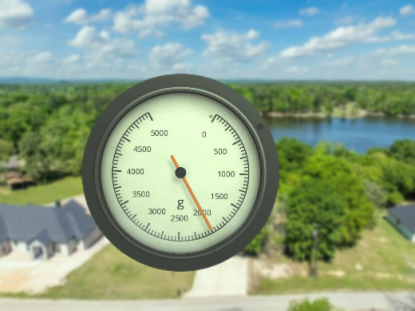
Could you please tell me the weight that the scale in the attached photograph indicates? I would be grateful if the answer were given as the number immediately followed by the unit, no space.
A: 2000g
